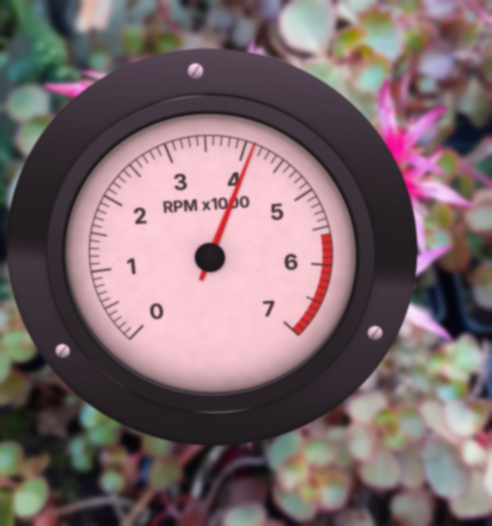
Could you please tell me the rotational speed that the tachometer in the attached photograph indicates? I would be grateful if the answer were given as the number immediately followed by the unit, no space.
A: 4100rpm
